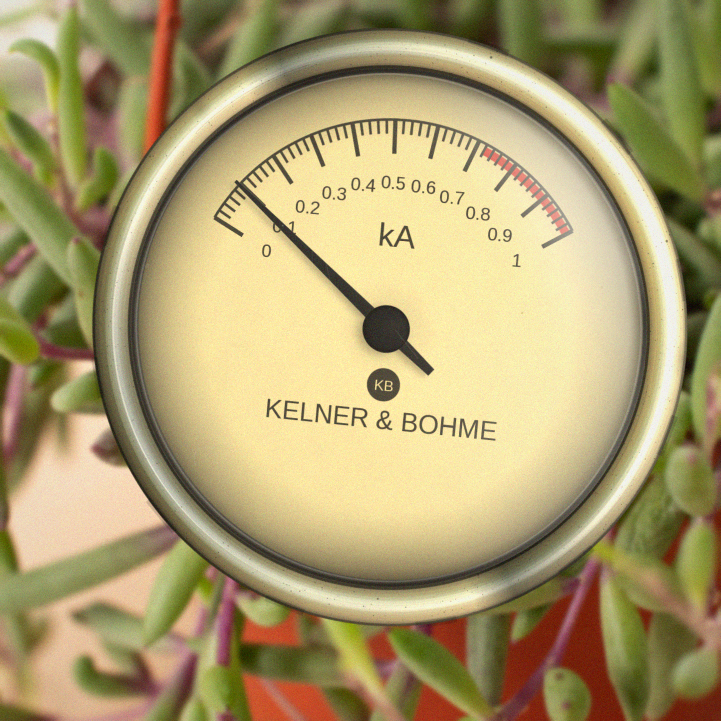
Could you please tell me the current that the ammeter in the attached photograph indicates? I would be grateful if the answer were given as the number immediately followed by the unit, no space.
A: 0.1kA
